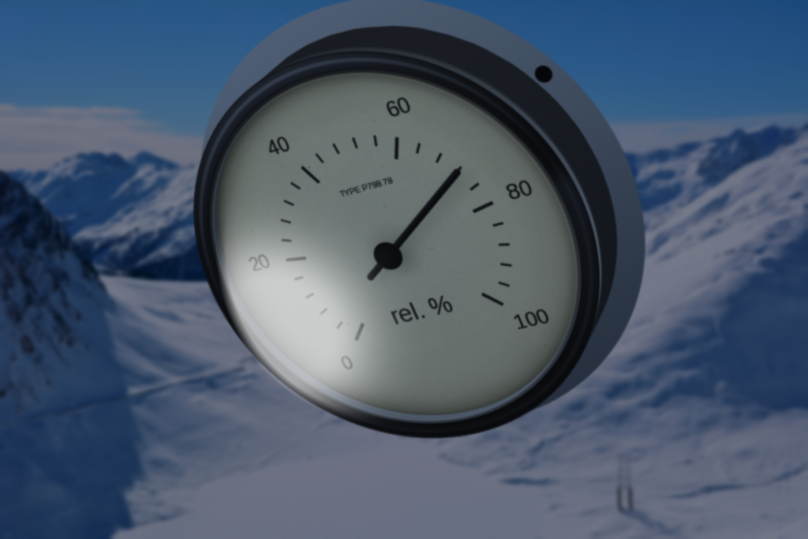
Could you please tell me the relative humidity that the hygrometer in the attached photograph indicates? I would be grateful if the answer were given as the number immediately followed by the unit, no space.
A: 72%
